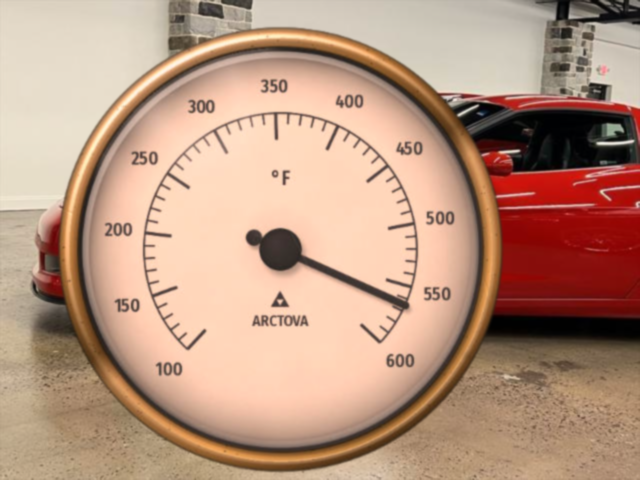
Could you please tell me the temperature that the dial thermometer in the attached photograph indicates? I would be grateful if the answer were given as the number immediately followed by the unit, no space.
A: 565°F
